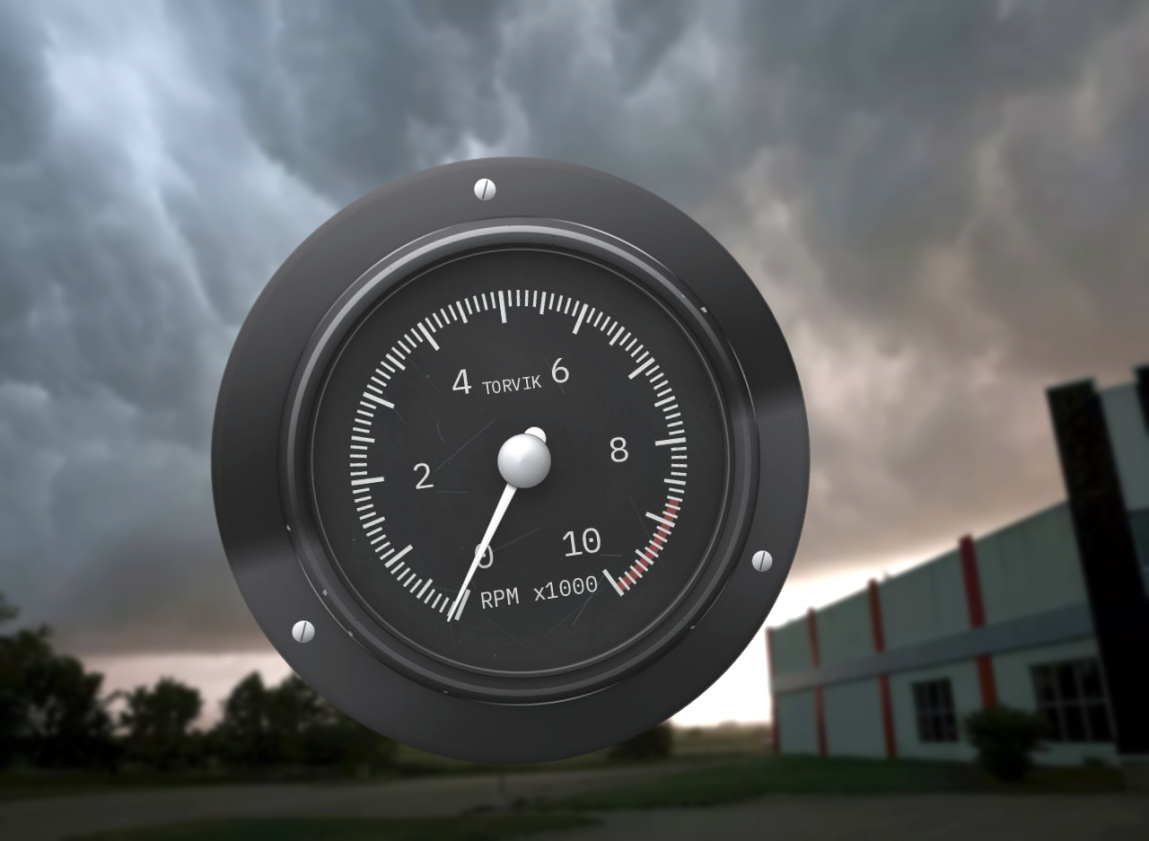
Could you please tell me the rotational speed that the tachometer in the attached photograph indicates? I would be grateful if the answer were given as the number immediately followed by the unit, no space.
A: 100rpm
